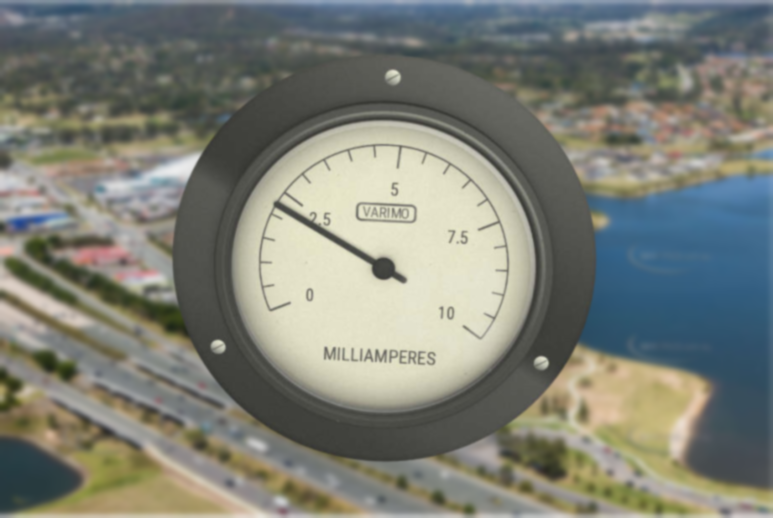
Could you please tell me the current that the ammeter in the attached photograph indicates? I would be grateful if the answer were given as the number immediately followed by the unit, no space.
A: 2.25mA
